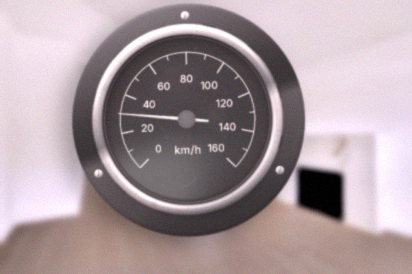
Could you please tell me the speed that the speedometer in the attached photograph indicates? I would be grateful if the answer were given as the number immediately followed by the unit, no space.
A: 30km/h
